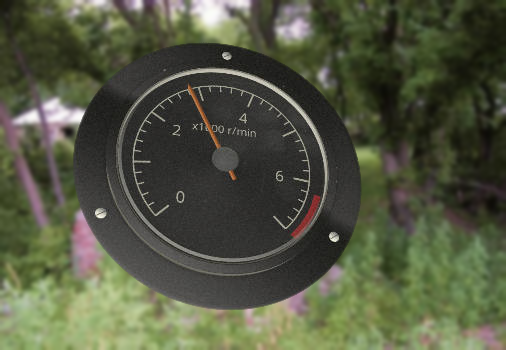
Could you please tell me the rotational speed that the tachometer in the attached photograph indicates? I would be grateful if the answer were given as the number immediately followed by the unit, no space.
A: 2800rpm
